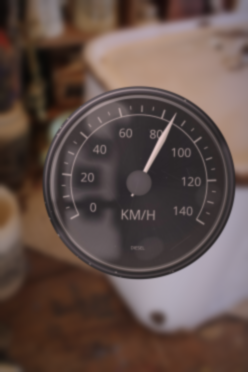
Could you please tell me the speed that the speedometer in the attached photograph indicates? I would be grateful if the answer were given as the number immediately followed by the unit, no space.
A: 85km/h
